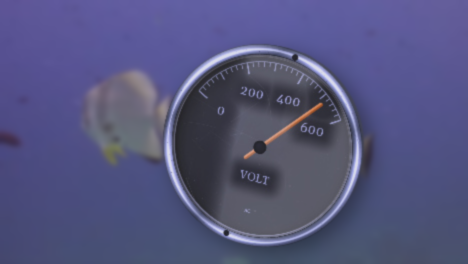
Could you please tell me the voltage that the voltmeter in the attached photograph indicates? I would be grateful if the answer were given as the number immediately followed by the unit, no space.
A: 520V
